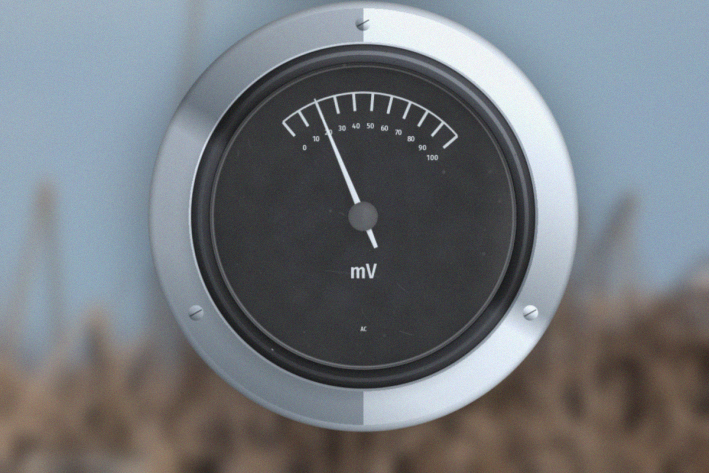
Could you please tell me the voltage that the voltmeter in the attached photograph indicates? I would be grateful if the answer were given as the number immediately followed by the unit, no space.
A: 20mV
